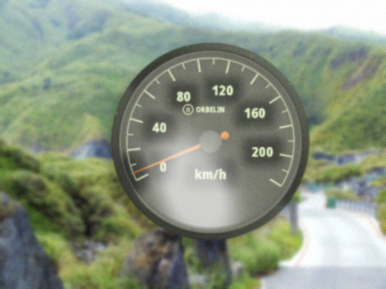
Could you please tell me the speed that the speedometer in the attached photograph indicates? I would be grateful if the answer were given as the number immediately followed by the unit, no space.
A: 5km/h
